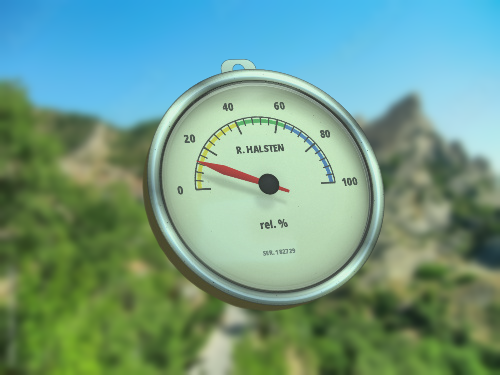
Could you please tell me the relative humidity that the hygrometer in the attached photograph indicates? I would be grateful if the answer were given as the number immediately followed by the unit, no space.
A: 12%
